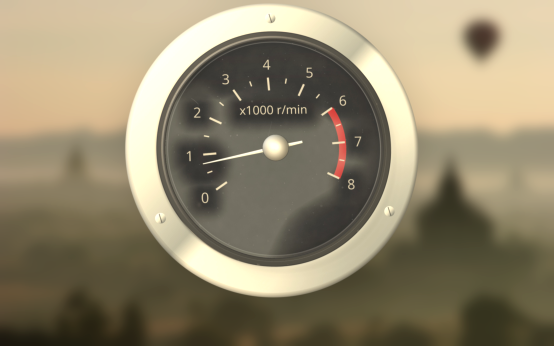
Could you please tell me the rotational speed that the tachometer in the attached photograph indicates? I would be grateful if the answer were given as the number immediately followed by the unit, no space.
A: 750rpm
